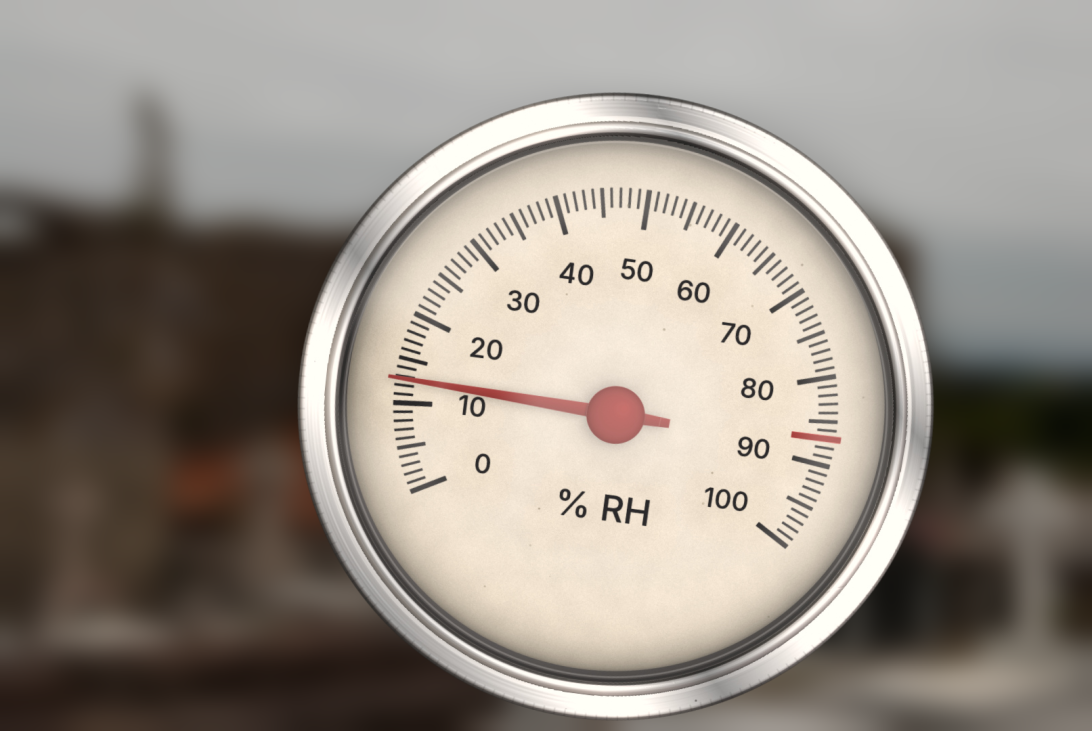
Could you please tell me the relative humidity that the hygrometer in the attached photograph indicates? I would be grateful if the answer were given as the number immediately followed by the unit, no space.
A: 13%
